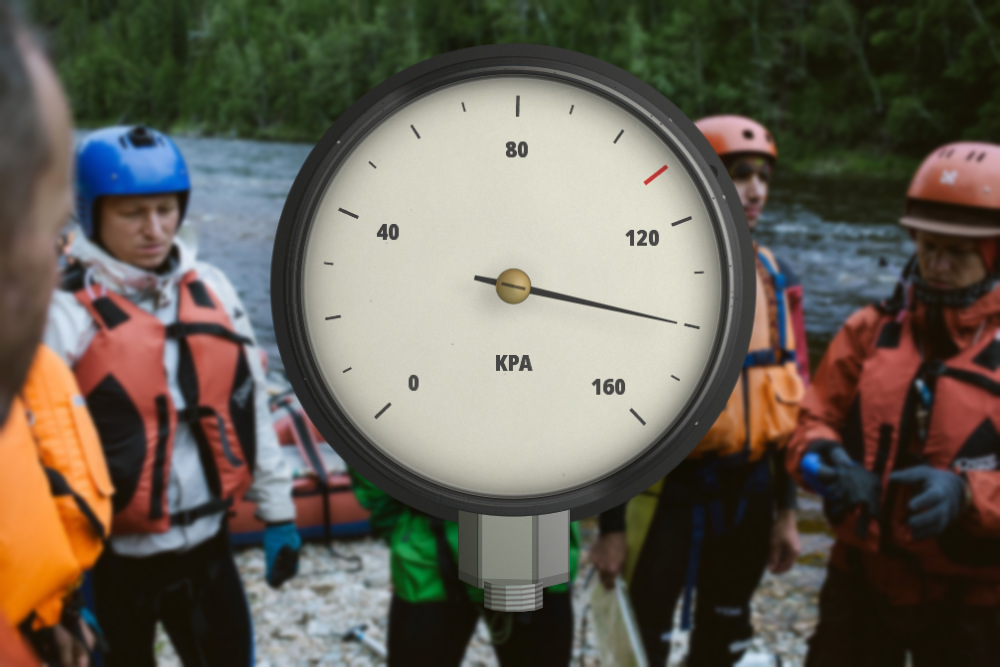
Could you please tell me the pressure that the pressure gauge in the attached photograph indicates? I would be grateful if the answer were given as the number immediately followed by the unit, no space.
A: 140kPa
